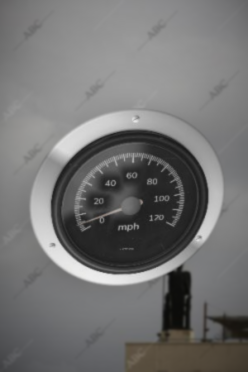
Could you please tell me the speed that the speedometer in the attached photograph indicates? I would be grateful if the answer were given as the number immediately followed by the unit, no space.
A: 5mph
